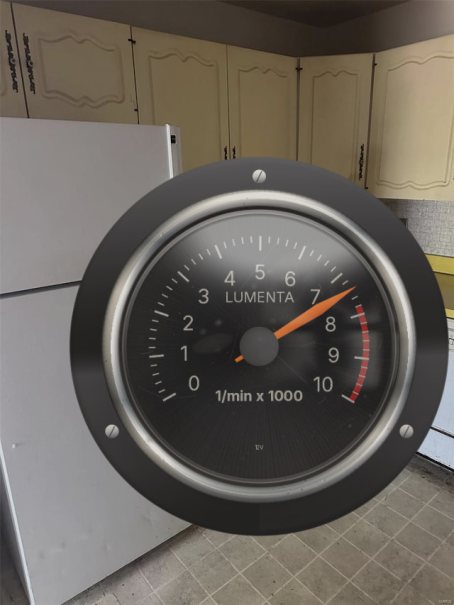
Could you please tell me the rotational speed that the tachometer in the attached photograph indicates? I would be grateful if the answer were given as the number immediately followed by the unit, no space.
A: 7400rpm
